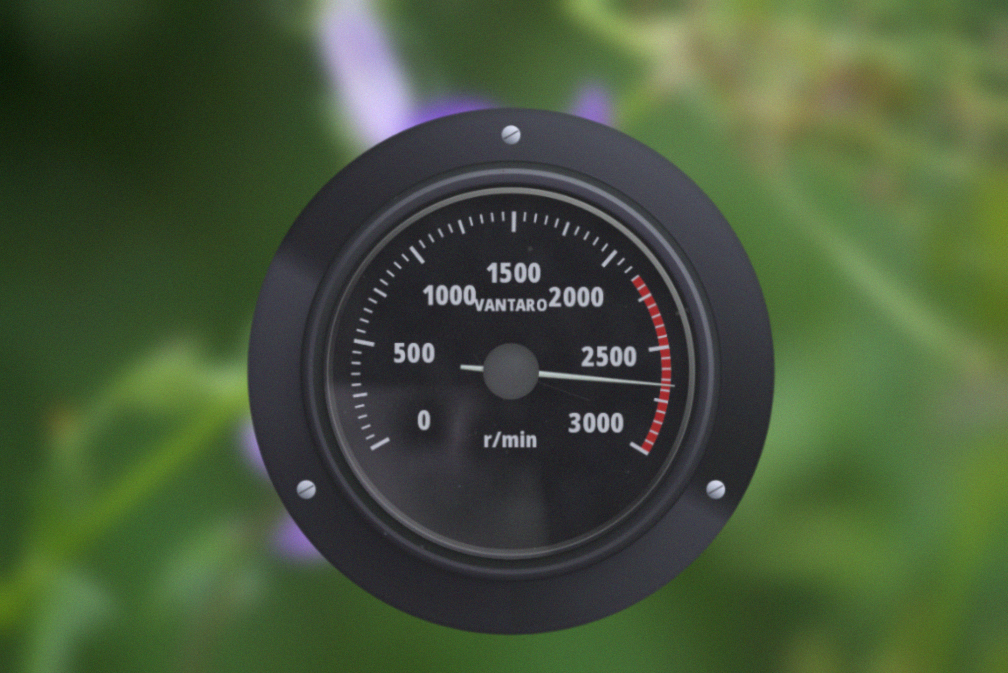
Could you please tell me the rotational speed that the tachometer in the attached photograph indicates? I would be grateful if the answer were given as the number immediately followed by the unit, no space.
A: 2675rpm
